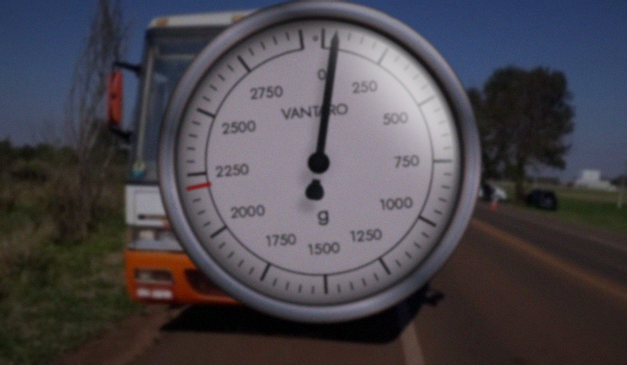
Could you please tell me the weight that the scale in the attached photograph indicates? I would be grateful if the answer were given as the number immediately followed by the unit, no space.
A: 50g
